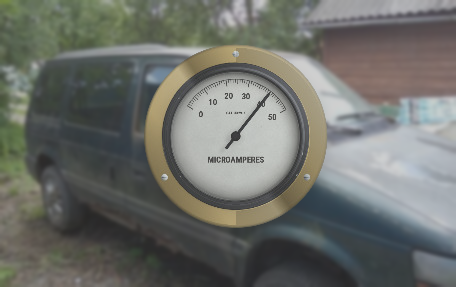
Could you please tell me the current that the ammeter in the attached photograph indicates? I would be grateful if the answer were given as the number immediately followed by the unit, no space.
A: 40µA
